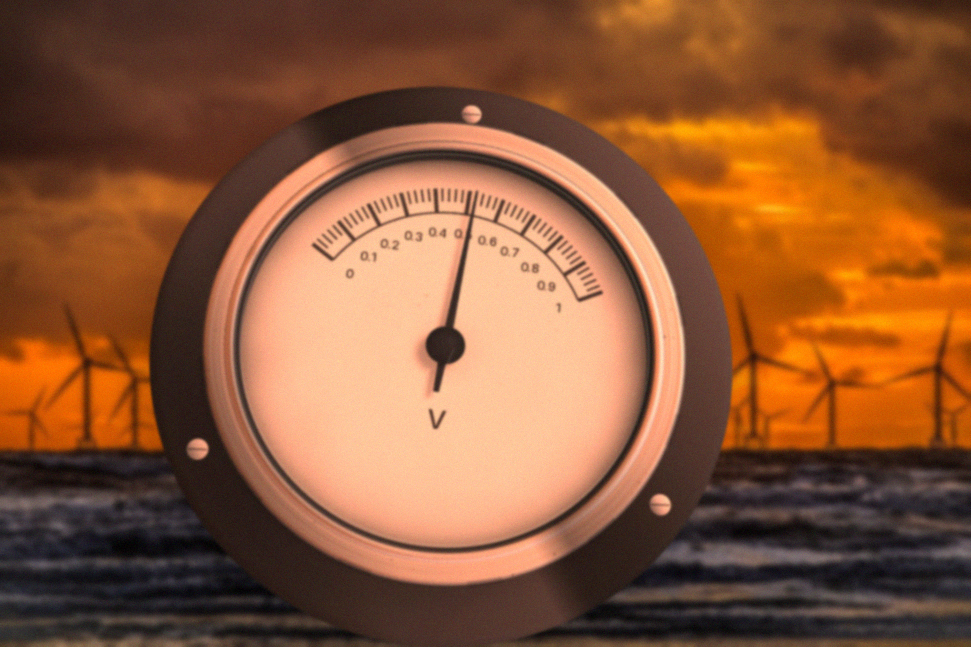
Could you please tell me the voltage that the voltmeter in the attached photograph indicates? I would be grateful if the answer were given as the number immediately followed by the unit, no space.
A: 0.52V
